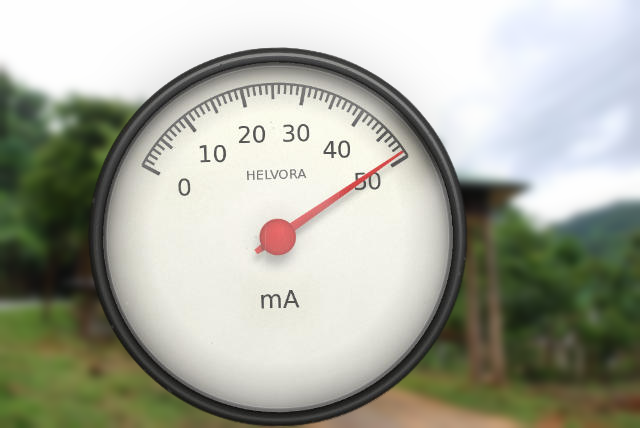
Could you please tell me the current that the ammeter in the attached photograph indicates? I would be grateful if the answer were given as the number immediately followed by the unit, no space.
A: 49mA
